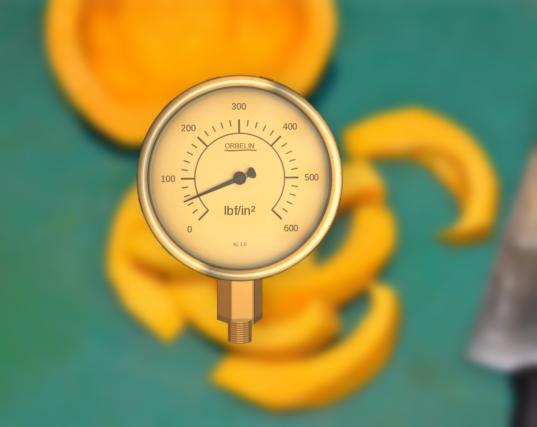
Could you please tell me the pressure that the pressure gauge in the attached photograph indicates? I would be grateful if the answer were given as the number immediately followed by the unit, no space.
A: 50psi
